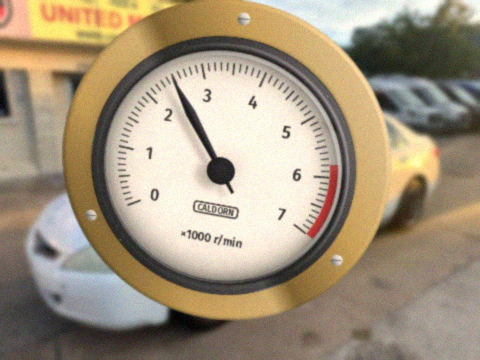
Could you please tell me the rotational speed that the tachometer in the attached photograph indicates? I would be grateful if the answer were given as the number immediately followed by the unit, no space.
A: 2500rpm
